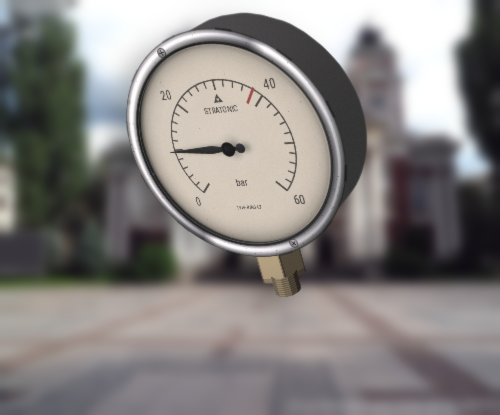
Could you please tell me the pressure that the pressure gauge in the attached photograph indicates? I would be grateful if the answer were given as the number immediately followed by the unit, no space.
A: 10bar
